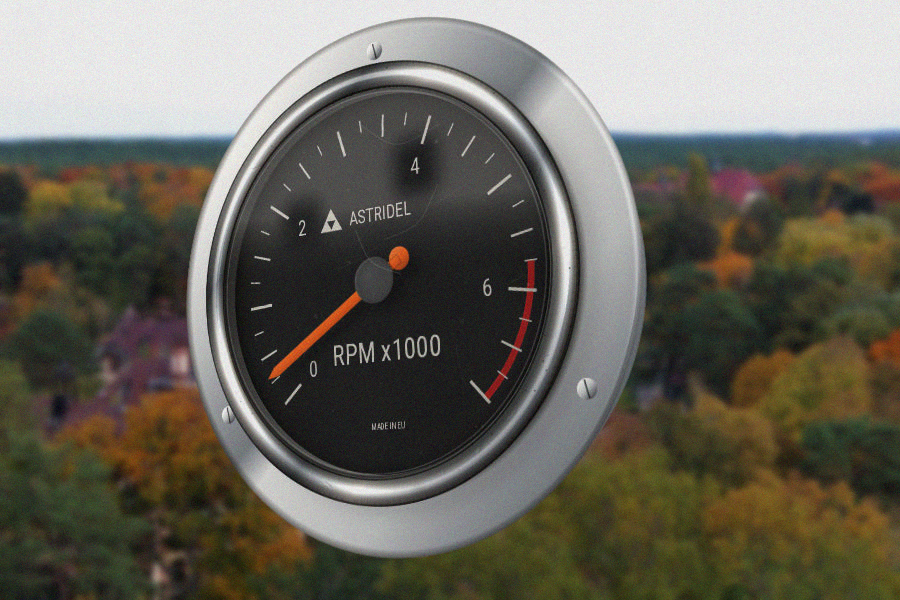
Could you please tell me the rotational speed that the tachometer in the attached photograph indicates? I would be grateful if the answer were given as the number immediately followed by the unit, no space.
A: 250rpm
